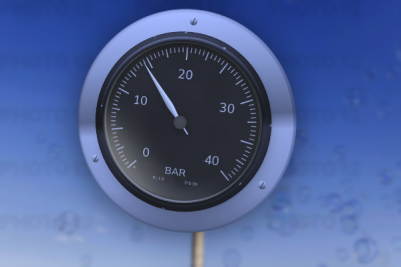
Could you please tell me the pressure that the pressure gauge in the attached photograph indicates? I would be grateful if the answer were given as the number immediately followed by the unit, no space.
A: 14.5bar
